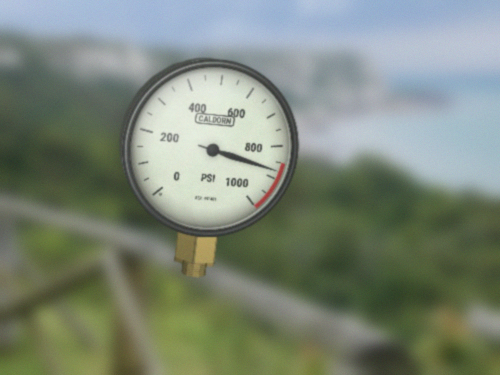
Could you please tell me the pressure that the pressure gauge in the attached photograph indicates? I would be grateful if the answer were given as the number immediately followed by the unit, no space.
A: 875psi
